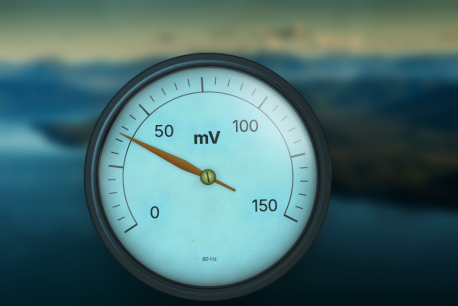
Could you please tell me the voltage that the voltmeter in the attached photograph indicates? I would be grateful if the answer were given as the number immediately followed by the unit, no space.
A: 37.5mV
